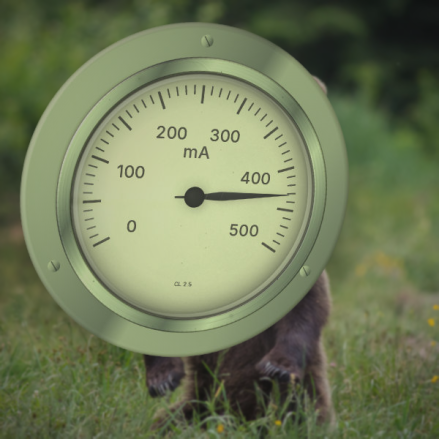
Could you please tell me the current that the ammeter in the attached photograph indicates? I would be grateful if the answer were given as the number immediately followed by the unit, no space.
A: 430mA
